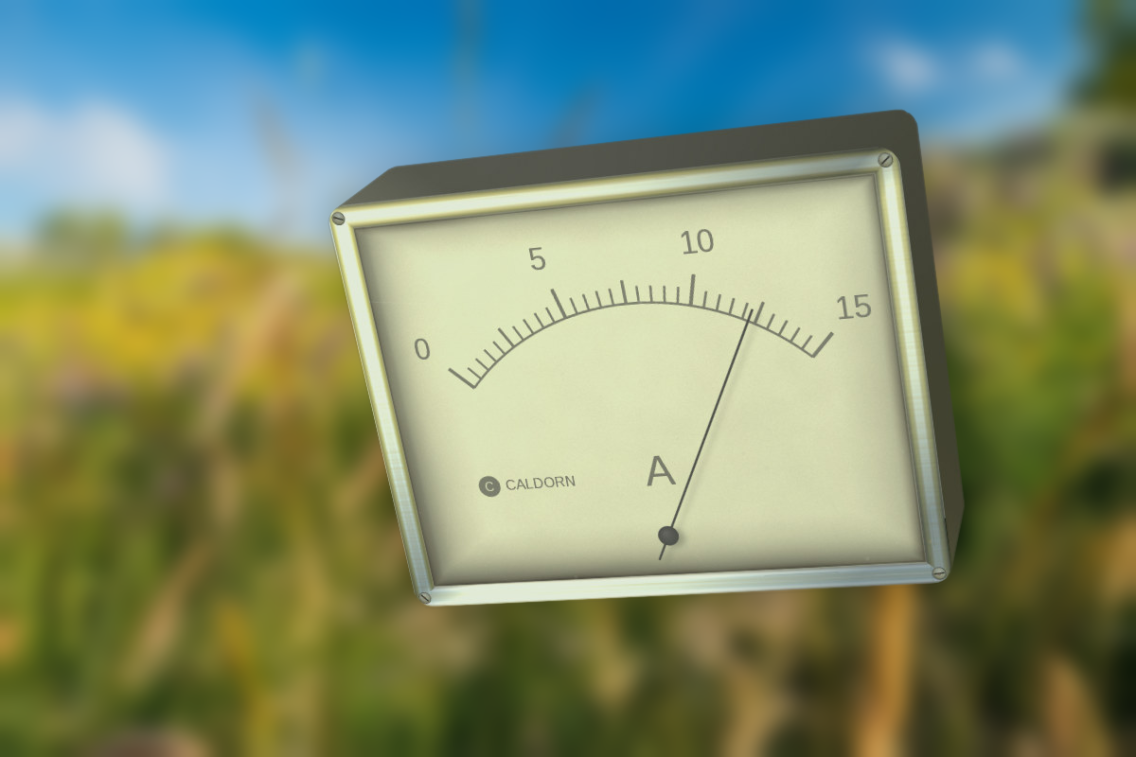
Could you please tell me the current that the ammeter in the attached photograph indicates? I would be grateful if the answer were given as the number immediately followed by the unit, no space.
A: 12.25A
